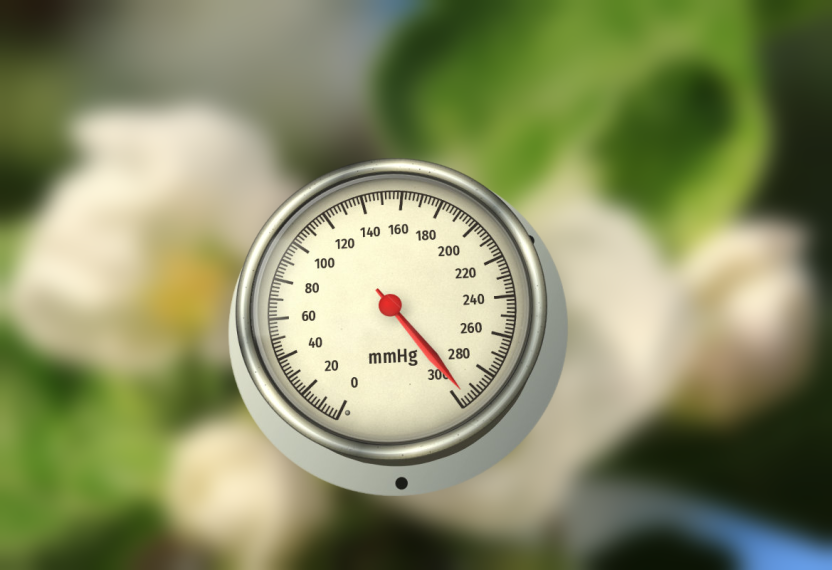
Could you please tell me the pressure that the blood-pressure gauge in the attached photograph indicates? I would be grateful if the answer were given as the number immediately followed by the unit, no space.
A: 296mmHg
